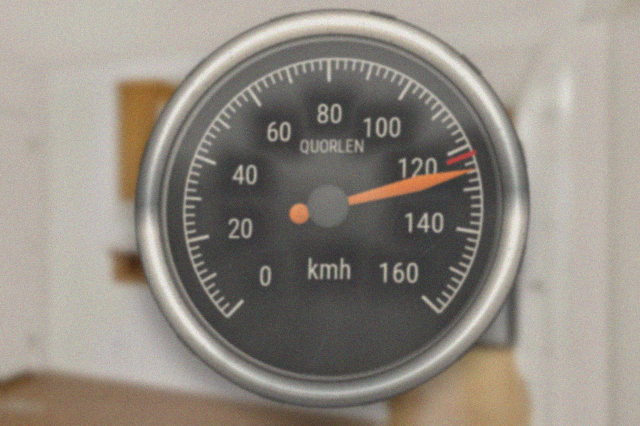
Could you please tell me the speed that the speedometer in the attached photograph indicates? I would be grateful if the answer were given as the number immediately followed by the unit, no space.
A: 126km/h
